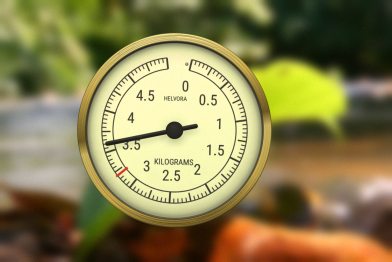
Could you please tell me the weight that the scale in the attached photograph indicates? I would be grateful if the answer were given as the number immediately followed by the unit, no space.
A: 3.6kg
